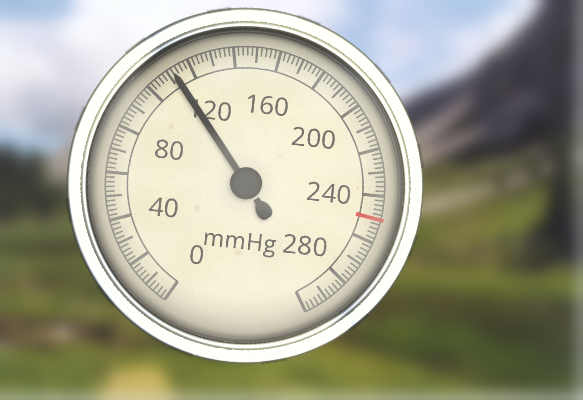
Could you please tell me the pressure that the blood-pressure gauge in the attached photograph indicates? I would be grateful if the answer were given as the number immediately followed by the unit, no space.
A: 112mmHg
